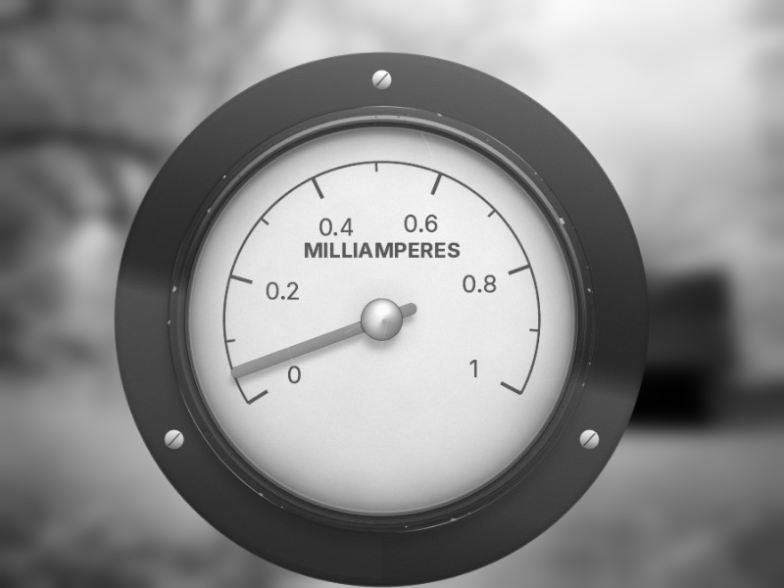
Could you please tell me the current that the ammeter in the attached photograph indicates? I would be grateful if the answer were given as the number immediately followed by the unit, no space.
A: 0.05mA
